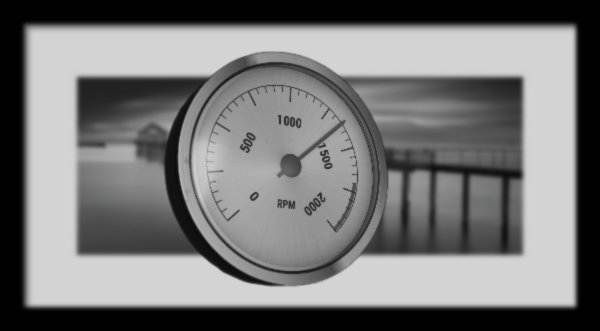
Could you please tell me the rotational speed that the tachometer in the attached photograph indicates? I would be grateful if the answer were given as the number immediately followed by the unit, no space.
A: 1350rpm
